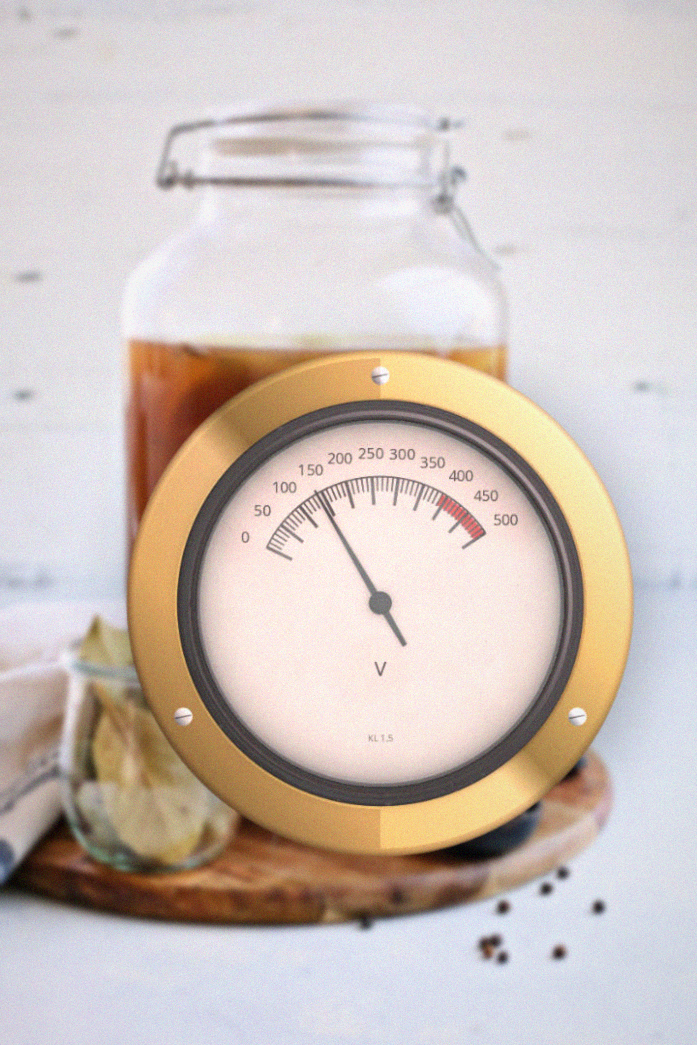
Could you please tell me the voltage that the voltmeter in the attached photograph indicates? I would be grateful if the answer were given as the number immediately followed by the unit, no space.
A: 140V
